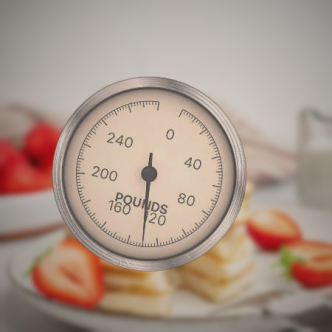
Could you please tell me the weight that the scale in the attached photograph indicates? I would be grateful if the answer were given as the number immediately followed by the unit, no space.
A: 130lb
